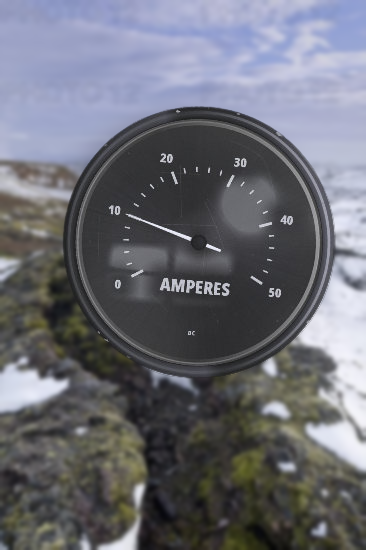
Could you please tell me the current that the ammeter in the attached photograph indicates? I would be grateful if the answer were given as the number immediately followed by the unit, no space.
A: 10A
